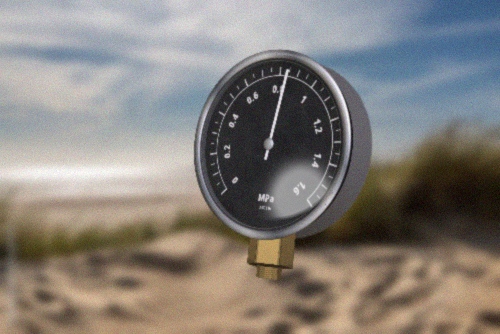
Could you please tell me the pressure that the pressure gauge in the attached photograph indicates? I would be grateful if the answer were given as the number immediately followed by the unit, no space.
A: 0.85MPa
